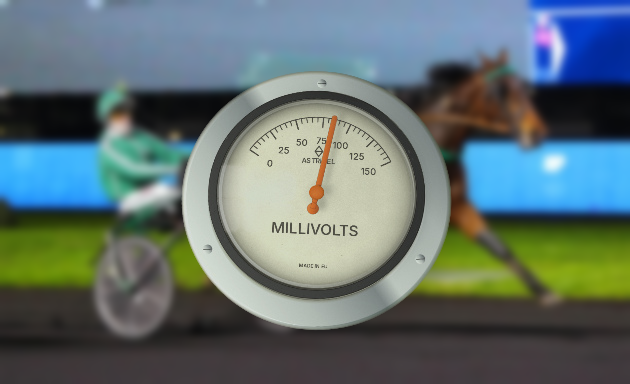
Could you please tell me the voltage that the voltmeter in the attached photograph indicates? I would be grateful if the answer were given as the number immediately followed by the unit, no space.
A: 85mV
